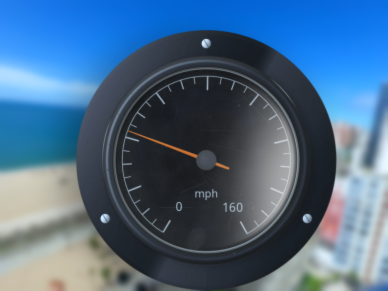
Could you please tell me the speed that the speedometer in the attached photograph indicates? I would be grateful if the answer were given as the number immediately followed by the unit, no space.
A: 42.5mph
